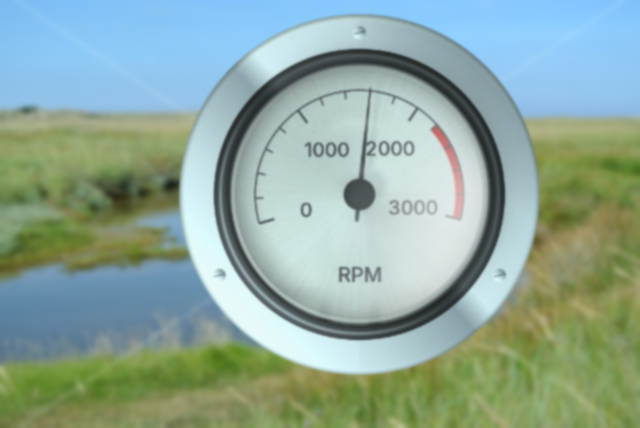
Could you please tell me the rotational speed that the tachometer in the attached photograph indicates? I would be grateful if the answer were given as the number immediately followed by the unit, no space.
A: 1600rpm
